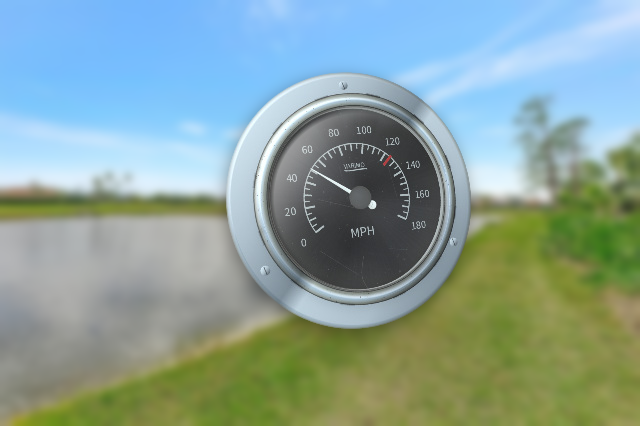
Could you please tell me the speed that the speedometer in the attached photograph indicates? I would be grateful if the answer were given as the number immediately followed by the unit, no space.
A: 50mph
